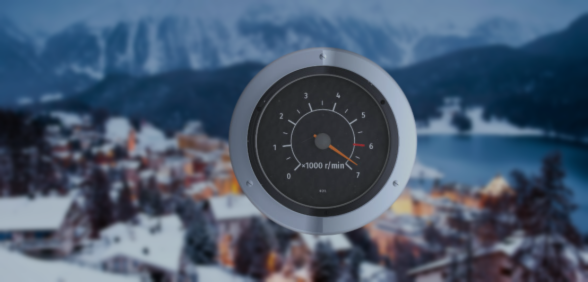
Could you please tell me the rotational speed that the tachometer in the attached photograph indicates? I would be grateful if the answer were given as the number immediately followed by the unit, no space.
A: 6750rpm
